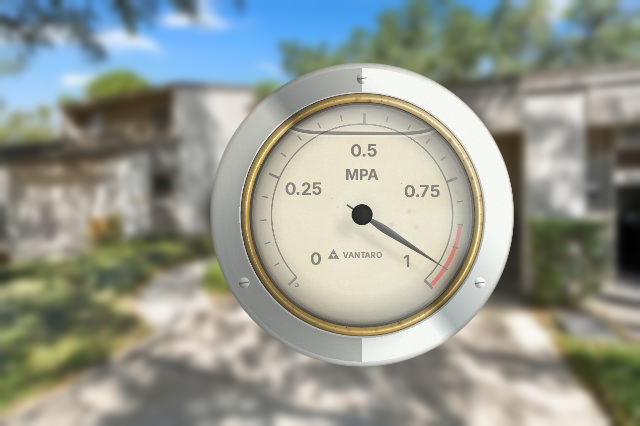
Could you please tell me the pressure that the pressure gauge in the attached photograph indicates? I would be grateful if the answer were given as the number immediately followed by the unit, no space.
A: 0.95MPa
